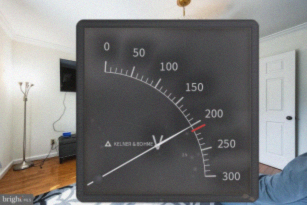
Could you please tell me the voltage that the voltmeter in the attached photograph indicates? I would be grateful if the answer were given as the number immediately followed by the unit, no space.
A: 200V
